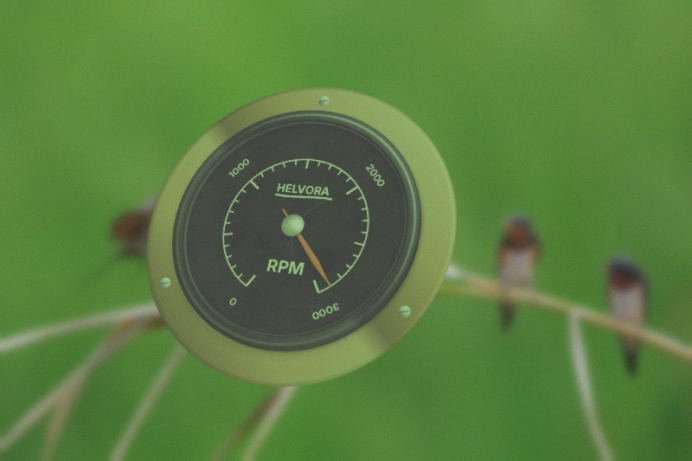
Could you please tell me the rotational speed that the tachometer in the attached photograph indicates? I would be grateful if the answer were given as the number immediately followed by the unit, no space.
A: 2900rpm
